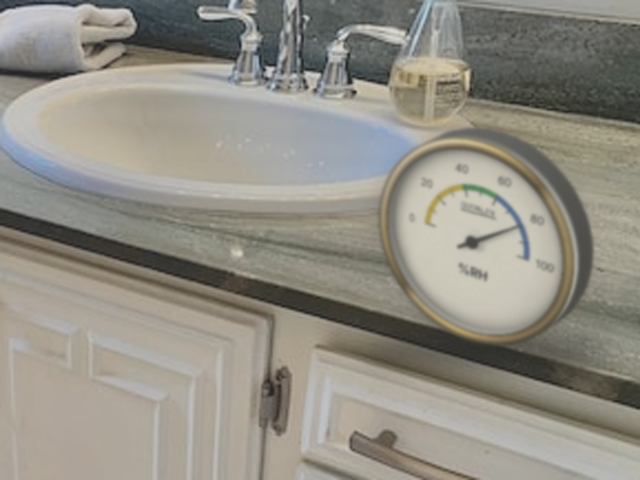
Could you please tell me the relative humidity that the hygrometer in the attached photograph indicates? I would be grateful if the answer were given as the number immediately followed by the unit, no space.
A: 80%
